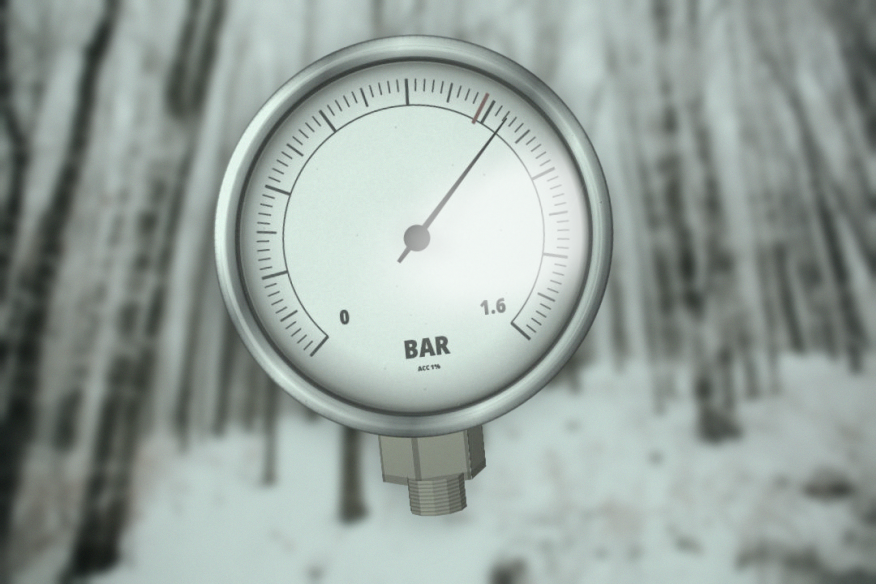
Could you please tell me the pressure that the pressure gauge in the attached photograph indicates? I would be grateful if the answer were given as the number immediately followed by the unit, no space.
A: 1.04bar
